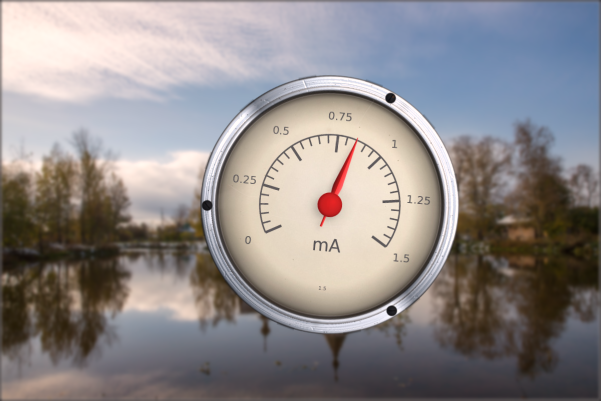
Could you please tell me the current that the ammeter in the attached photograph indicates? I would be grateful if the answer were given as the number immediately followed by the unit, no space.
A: 0.85mA
